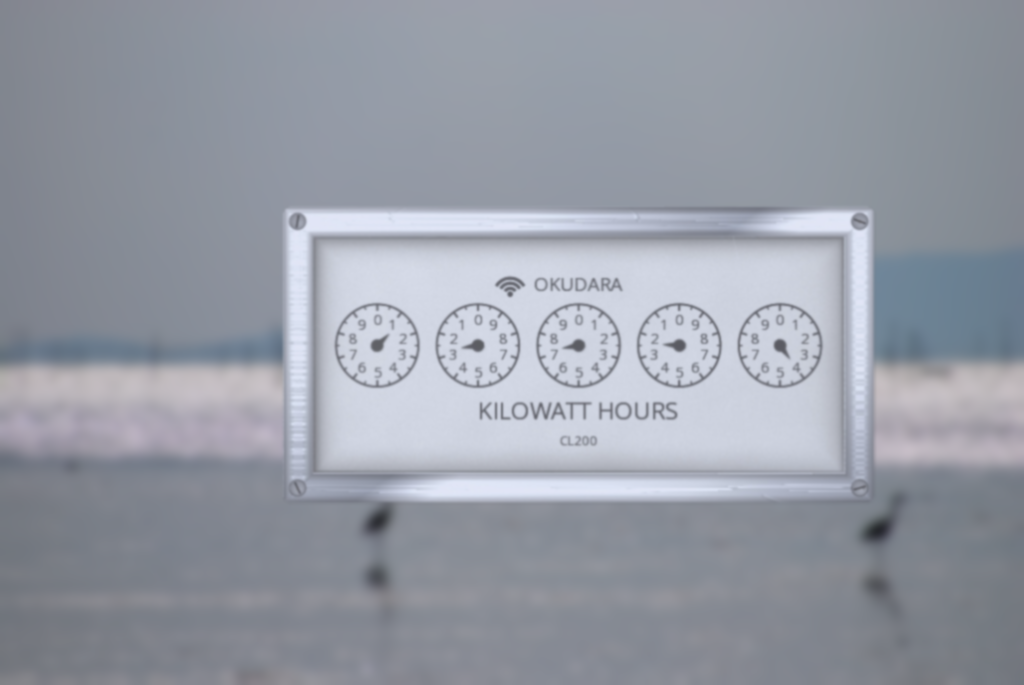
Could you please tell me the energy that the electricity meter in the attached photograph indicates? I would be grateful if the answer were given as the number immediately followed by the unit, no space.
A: 12724kWh
